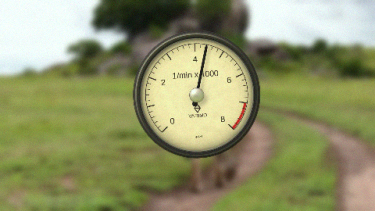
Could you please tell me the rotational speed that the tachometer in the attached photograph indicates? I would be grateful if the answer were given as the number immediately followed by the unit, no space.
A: 4400rpm
